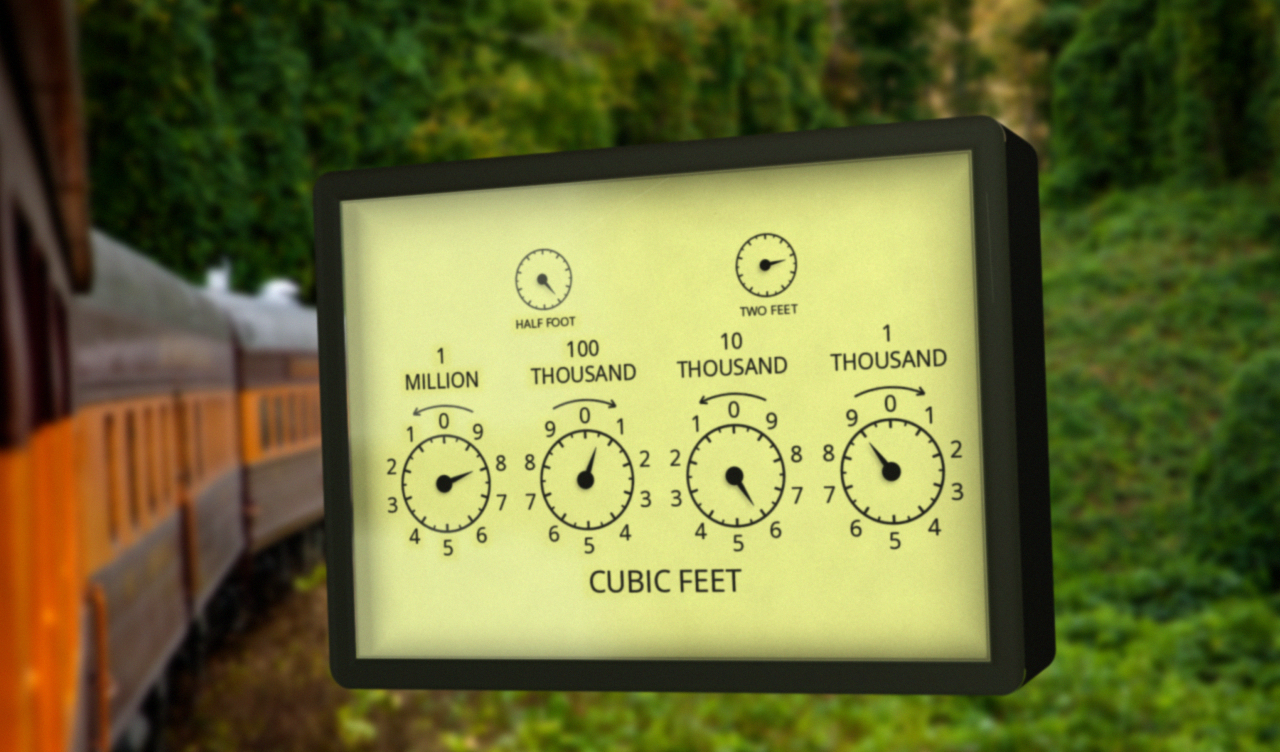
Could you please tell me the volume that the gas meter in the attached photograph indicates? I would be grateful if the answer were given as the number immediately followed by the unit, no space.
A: 805900ft³
